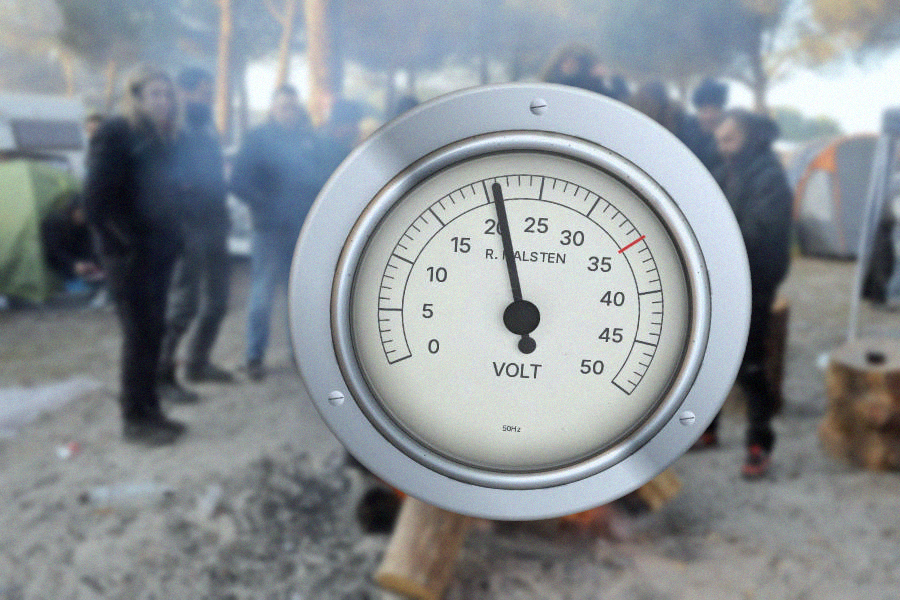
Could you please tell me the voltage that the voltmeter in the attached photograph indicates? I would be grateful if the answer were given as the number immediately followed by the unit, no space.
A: 21V
